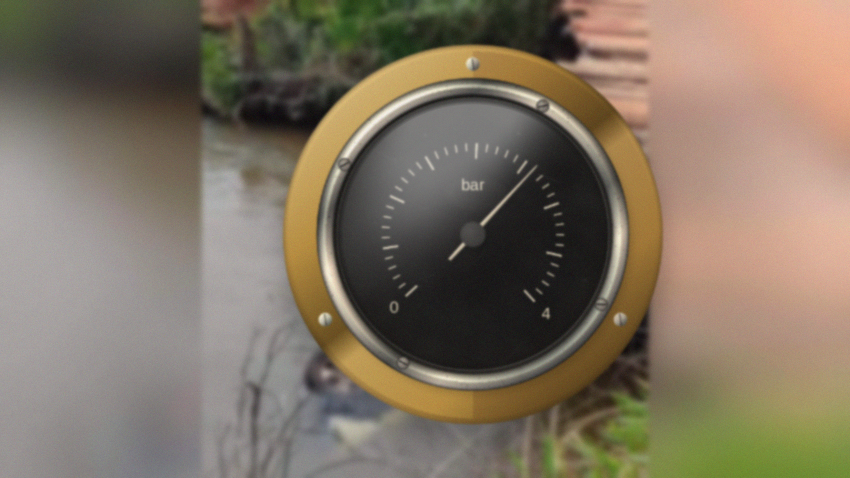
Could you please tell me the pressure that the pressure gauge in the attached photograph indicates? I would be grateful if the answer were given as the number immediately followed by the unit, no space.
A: 2.6bar
